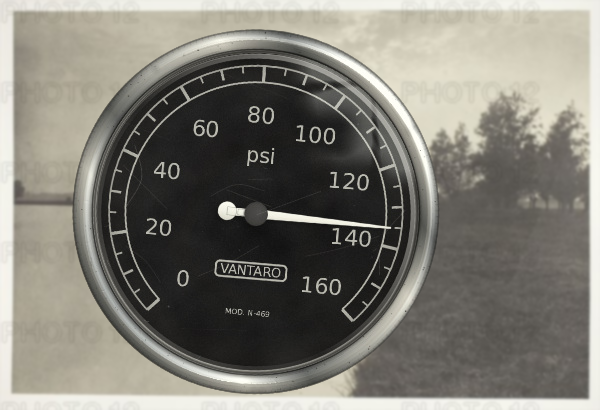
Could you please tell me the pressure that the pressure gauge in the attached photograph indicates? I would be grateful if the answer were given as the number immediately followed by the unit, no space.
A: 135psi
